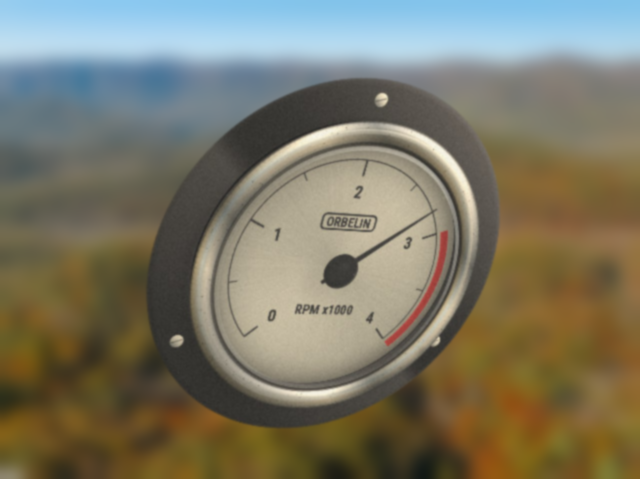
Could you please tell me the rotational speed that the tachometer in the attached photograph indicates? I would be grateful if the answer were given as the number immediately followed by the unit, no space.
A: 2750rpm
